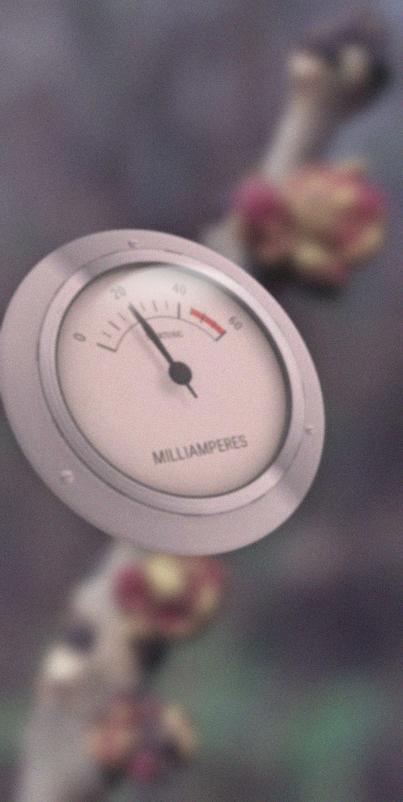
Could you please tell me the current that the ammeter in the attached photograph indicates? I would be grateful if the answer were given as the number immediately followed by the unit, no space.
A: 20mA
